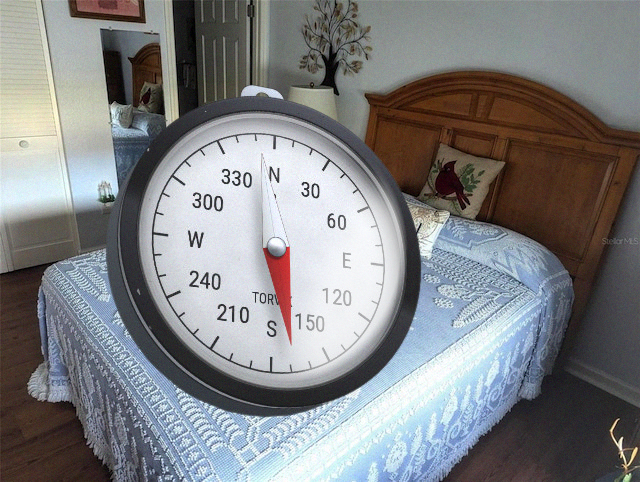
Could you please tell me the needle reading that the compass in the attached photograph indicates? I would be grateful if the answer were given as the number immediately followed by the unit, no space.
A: 170°
